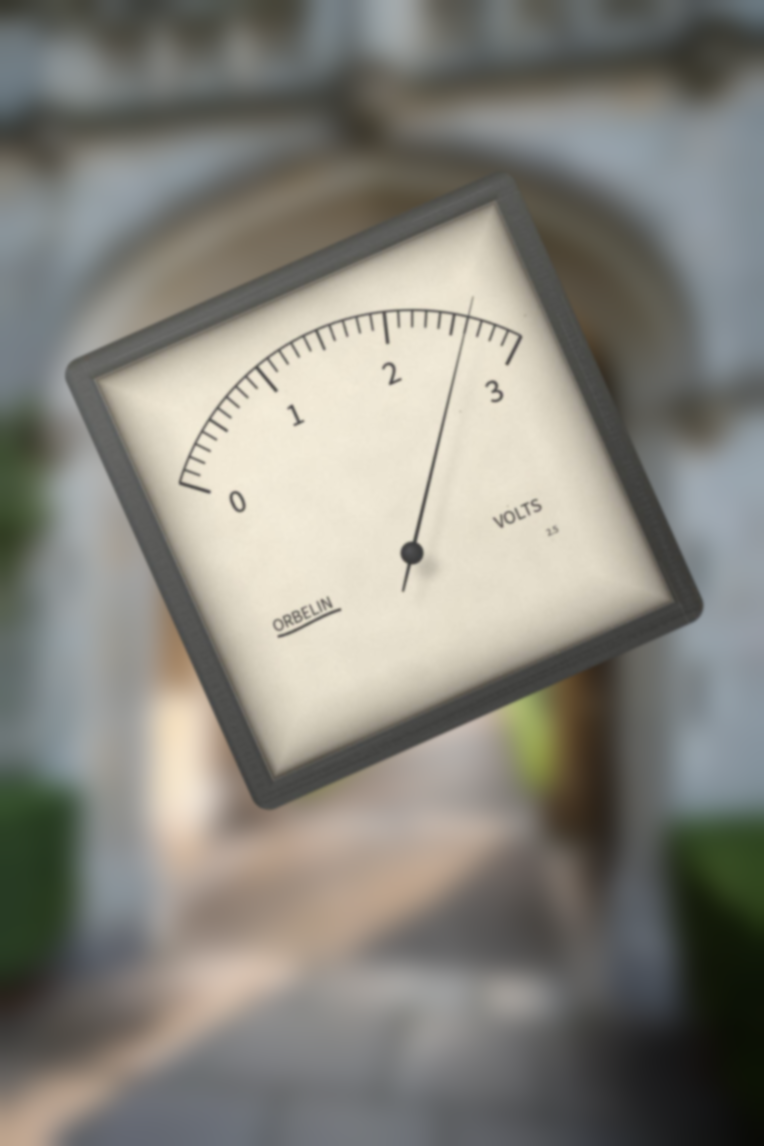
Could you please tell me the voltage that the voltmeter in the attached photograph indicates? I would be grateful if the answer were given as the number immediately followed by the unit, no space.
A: 2.6V
